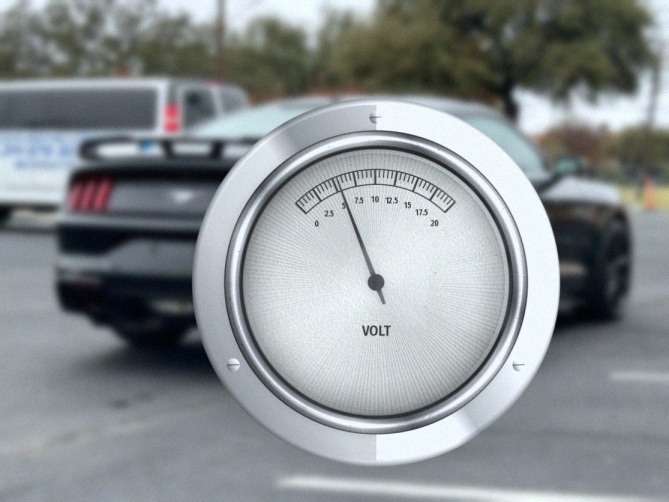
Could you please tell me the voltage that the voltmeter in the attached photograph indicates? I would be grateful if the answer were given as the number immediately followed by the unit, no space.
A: 5.5V
